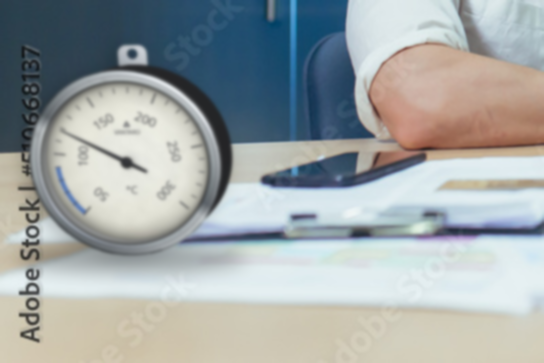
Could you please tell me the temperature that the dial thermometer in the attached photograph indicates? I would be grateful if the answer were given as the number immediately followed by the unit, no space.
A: 120°C
